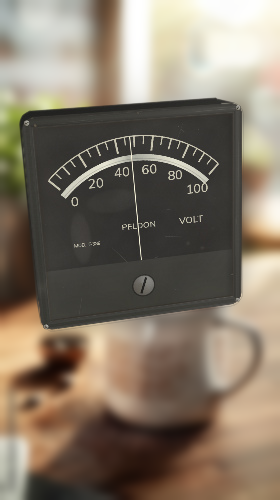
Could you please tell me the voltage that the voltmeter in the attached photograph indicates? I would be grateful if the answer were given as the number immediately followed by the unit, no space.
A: 47.5V
